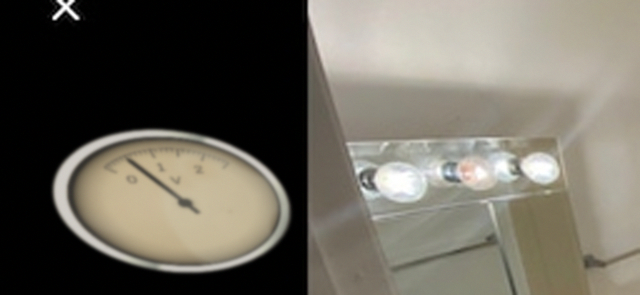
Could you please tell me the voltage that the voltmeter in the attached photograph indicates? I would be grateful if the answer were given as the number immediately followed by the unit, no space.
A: 0.5V
